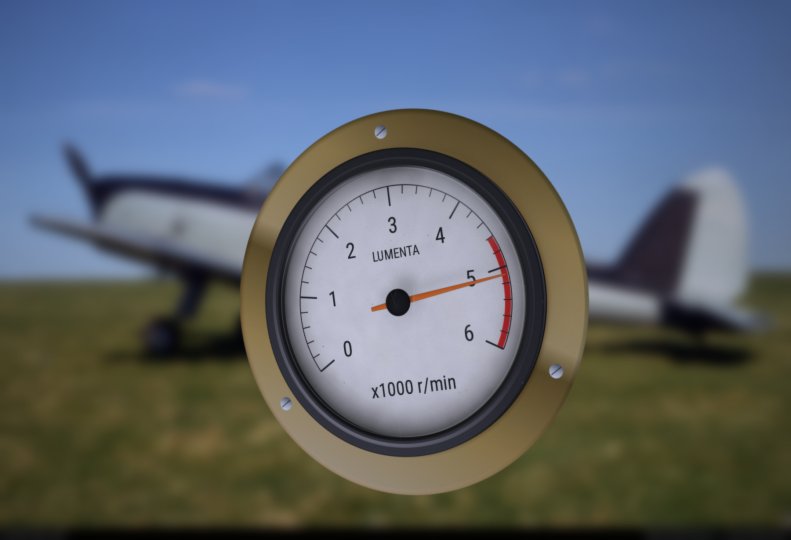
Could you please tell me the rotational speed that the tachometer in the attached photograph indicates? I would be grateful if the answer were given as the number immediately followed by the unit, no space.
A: 5100rpm
